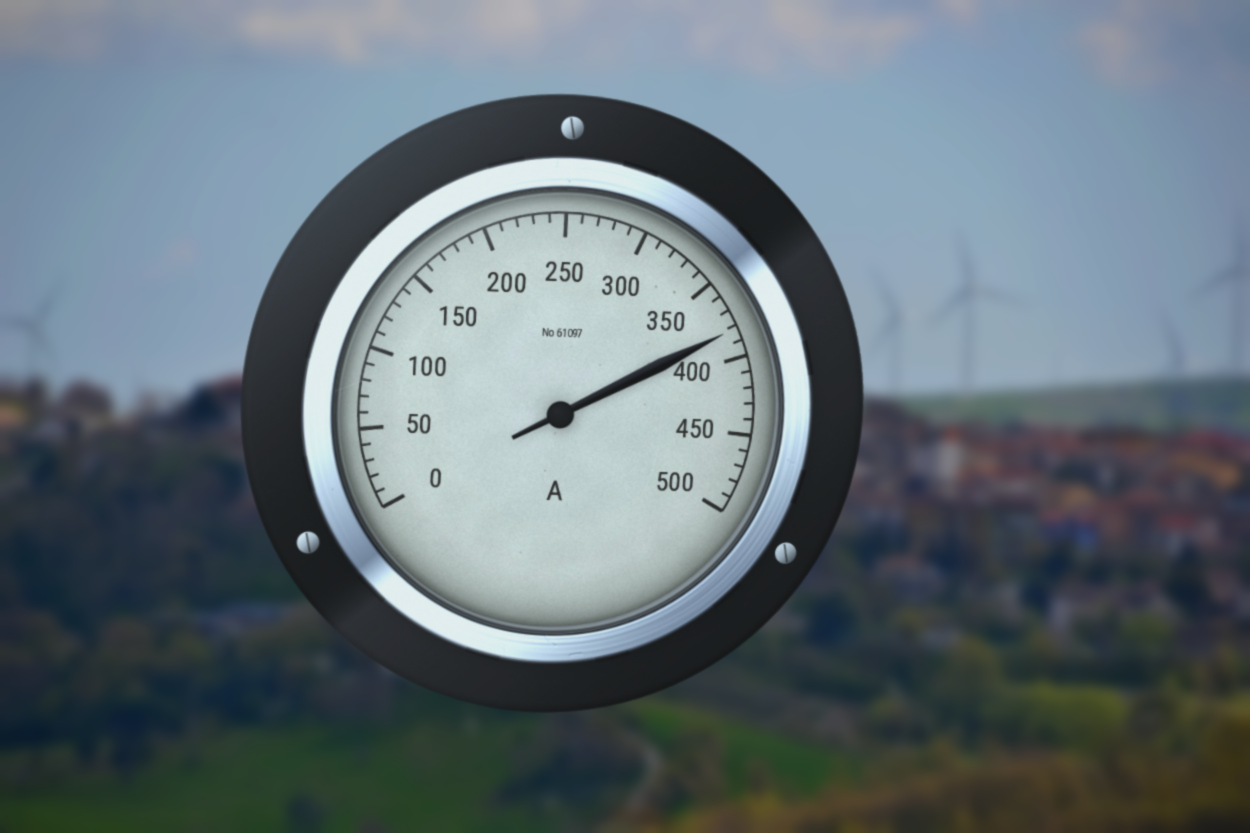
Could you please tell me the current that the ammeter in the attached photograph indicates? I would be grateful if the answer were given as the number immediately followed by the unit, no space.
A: 380A
